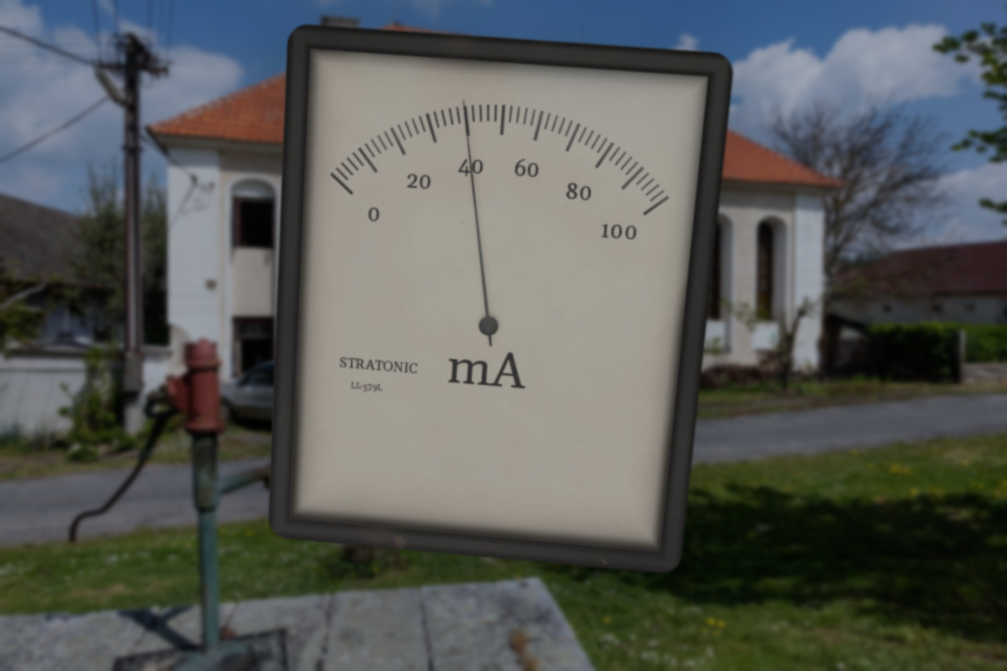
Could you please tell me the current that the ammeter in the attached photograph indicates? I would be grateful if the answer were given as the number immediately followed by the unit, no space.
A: 40mA
